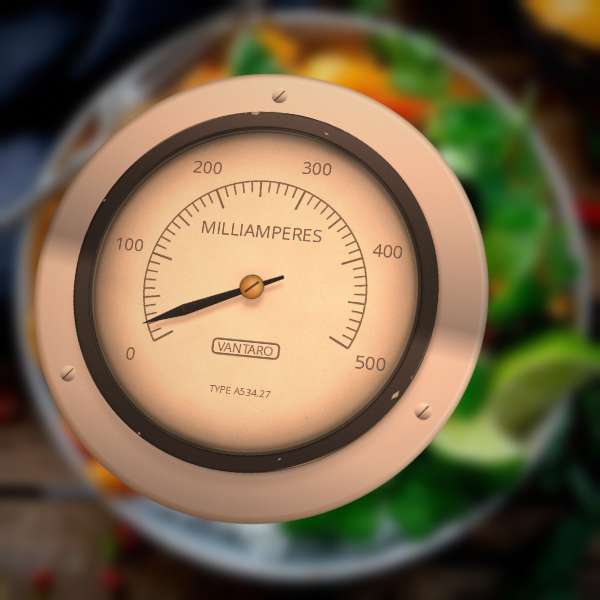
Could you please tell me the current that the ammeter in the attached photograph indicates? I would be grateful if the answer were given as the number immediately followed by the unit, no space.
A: 20mA
